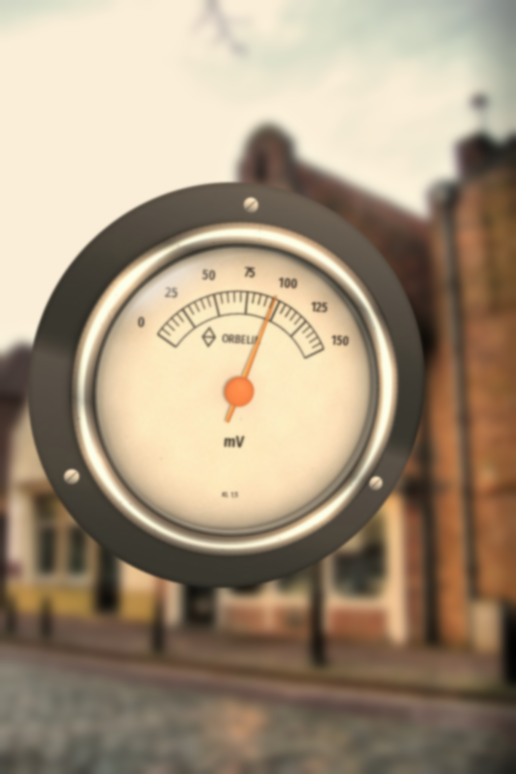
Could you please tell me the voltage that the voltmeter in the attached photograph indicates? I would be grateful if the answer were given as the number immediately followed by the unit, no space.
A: 95mV
